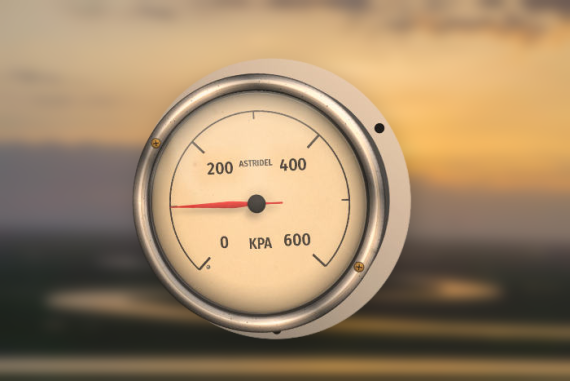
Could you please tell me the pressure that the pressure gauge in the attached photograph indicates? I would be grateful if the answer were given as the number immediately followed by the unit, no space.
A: 100kPa
